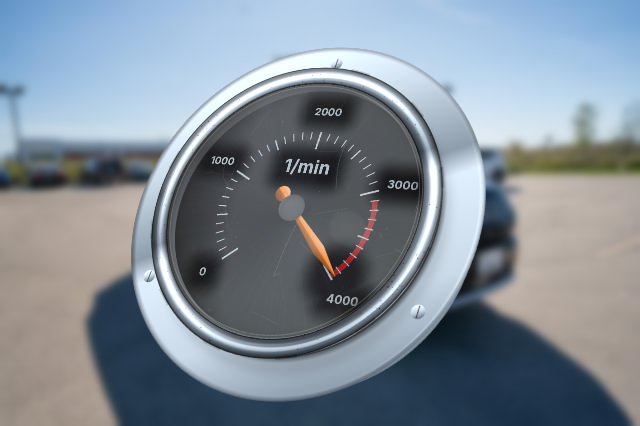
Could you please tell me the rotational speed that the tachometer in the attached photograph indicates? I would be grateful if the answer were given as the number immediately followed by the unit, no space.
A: 3950rpm
